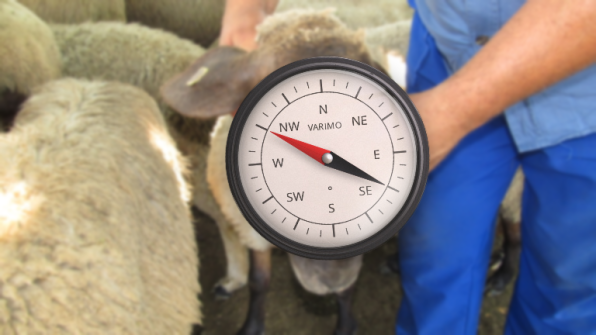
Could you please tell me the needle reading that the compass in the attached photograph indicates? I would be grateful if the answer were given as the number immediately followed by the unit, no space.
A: 300°
